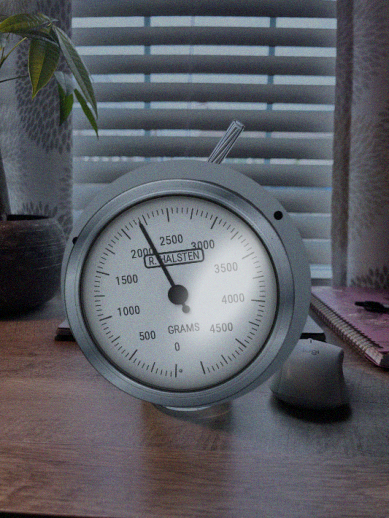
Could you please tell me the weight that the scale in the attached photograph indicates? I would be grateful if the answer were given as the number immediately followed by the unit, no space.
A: 2200g
